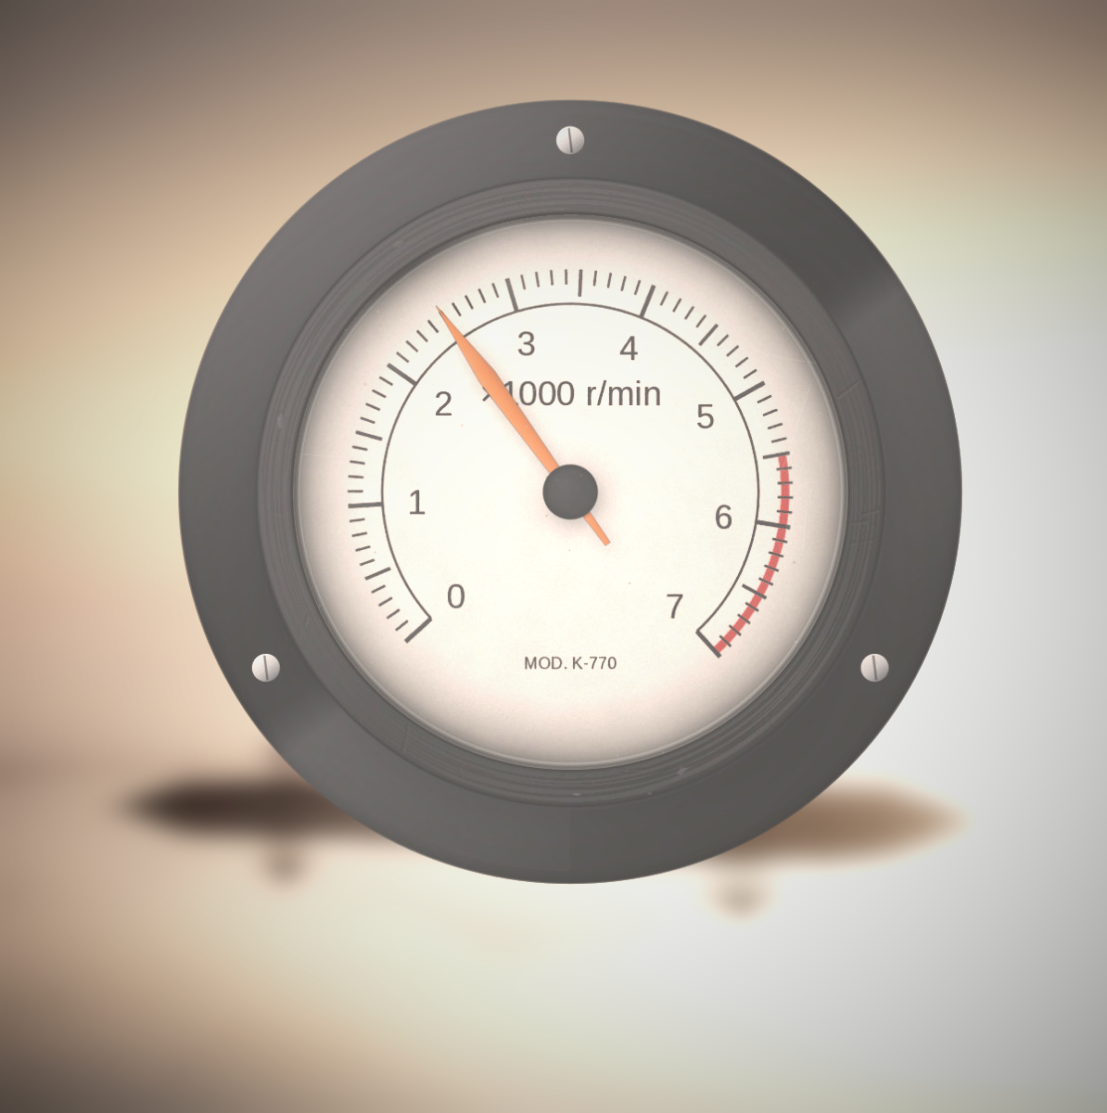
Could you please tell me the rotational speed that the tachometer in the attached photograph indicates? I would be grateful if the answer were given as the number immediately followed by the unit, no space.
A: 2500rpm
